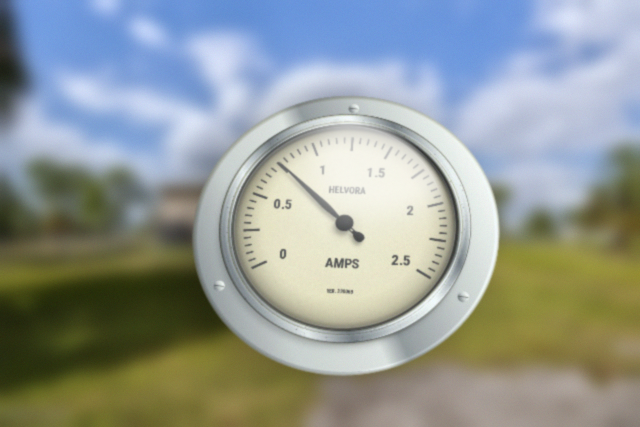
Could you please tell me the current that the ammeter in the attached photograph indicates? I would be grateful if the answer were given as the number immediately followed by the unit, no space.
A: 0.75A
